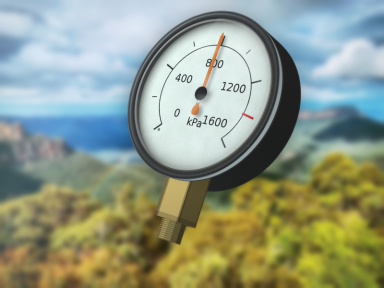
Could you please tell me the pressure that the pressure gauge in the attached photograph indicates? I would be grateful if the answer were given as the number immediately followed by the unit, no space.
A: 800kPa
